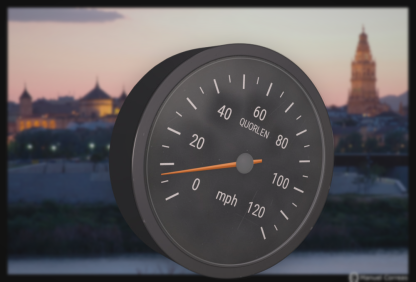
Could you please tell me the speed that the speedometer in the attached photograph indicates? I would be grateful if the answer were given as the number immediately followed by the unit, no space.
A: 7.5mph
